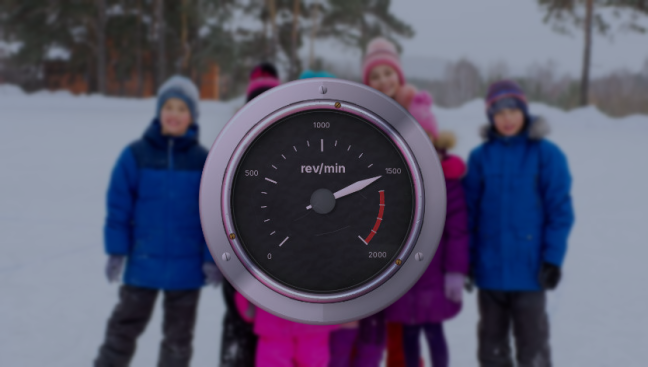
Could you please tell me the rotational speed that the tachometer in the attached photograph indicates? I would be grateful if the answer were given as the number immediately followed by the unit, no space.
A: 1500rpm
